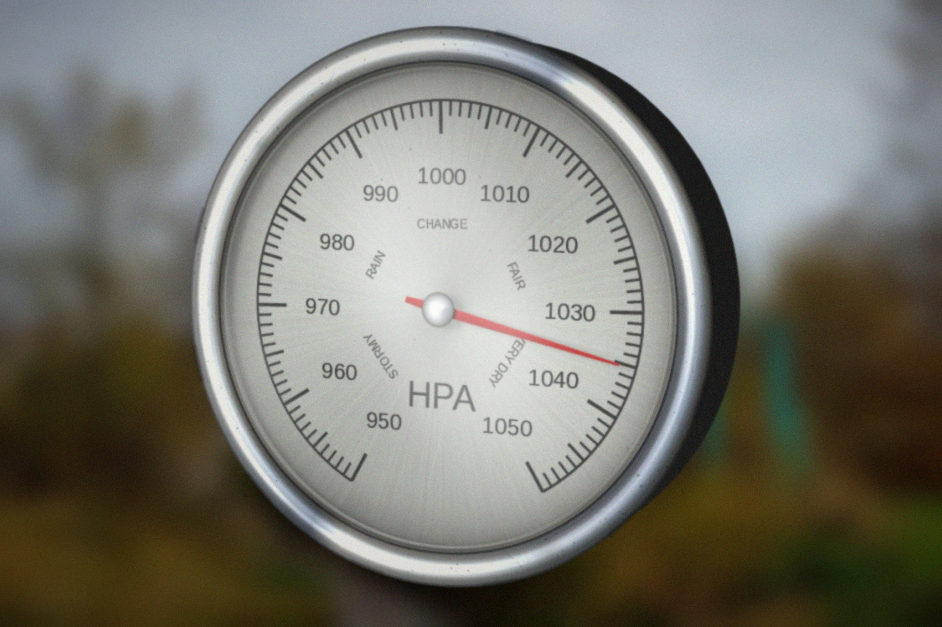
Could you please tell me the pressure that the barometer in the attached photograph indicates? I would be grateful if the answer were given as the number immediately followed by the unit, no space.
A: 1035hPa
